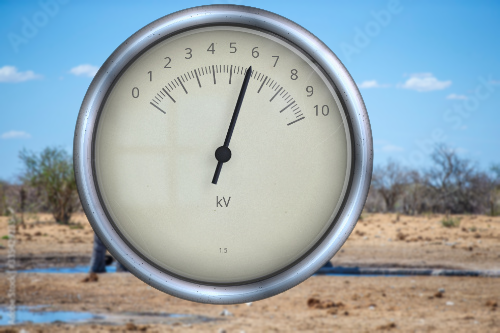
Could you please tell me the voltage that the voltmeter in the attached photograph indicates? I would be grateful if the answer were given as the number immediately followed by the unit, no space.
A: 6kV
